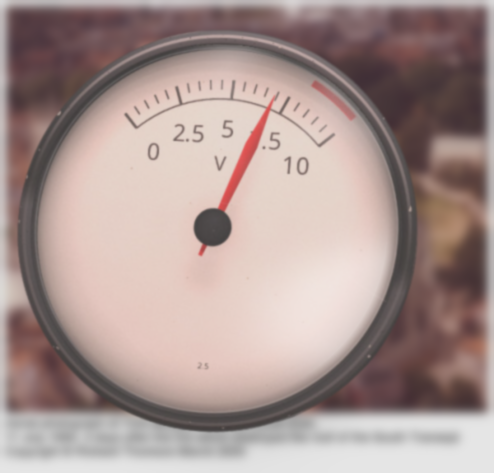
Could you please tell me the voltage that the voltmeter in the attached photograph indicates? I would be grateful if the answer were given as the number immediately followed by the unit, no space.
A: 7V
